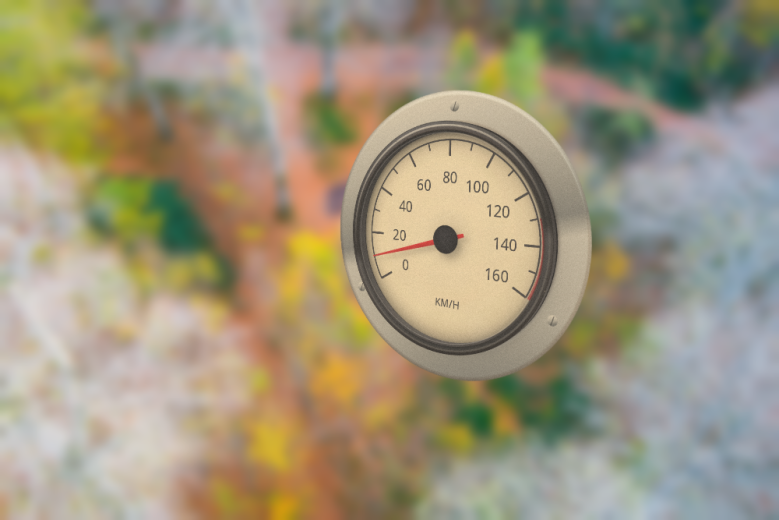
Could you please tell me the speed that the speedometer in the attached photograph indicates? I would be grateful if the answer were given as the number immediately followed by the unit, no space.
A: 10km/h
